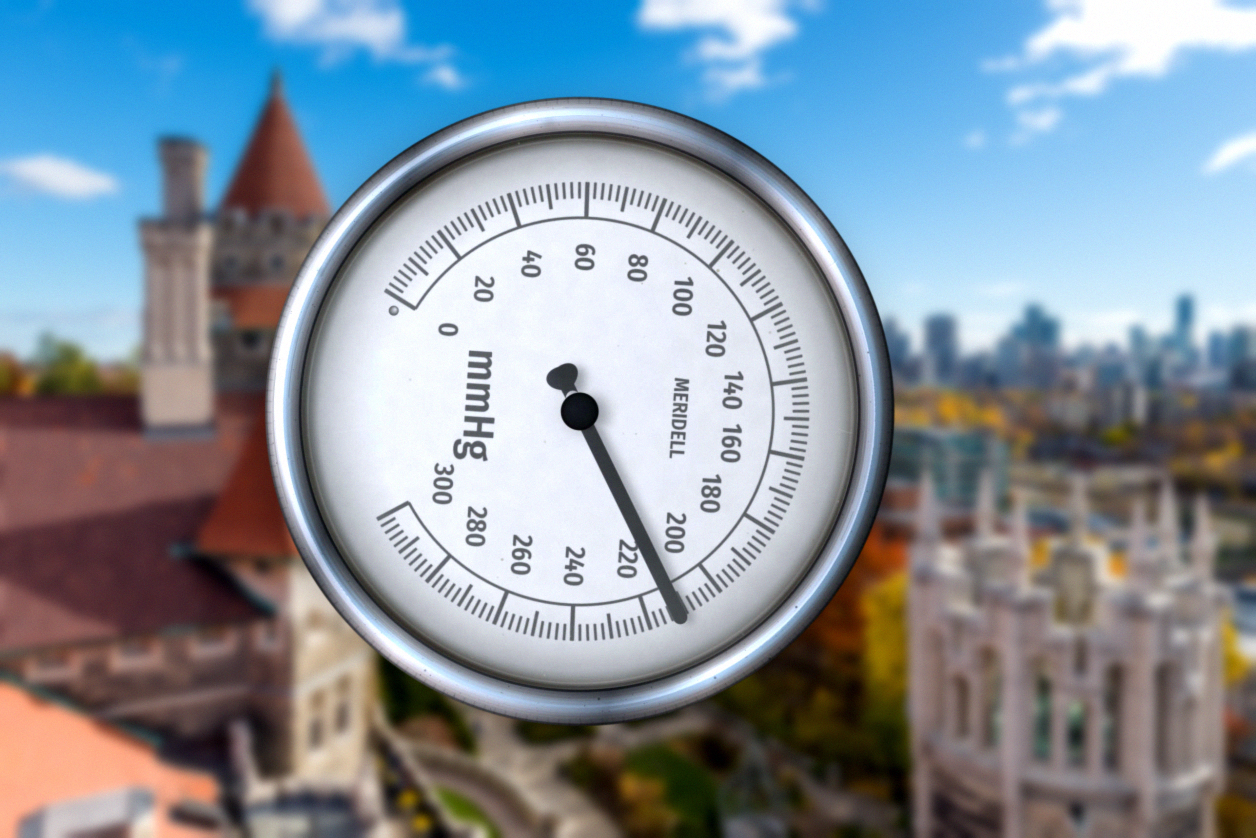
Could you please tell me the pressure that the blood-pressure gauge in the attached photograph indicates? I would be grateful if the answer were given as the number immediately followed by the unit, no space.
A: 212mmHg
